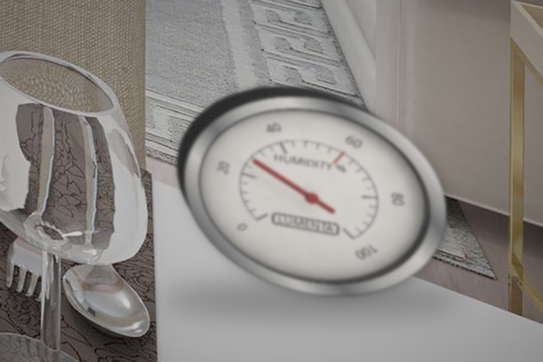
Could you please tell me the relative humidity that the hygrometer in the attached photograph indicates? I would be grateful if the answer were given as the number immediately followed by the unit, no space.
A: 28%
